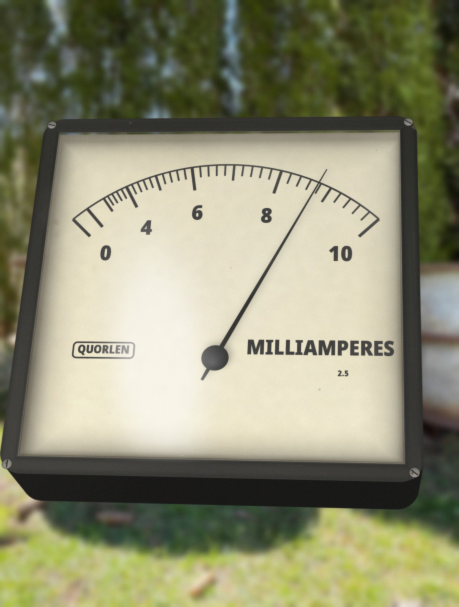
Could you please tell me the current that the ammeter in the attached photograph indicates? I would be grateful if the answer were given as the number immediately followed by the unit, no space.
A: 8.8mA
